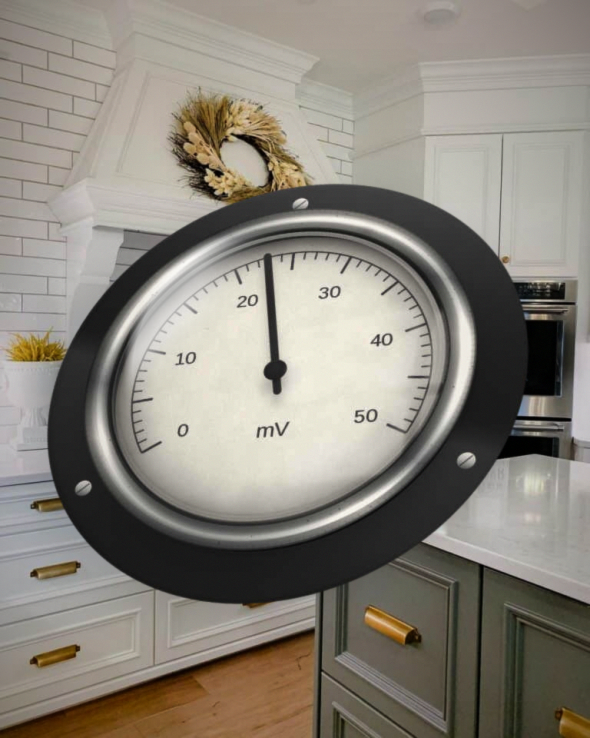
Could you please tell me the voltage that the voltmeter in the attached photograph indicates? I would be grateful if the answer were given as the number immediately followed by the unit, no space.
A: 23mV
